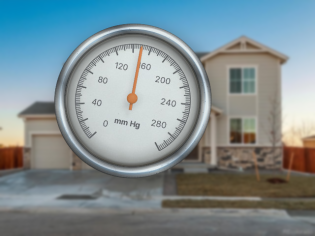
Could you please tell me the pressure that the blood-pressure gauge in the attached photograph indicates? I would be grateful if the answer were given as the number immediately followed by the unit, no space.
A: 150mmHg
